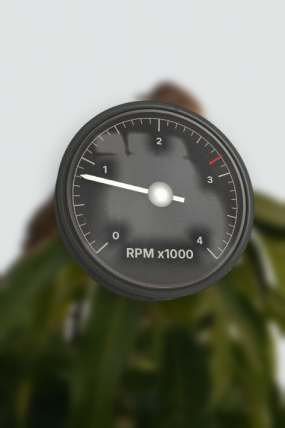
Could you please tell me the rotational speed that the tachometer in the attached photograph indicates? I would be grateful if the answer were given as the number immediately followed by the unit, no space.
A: 800rpm
